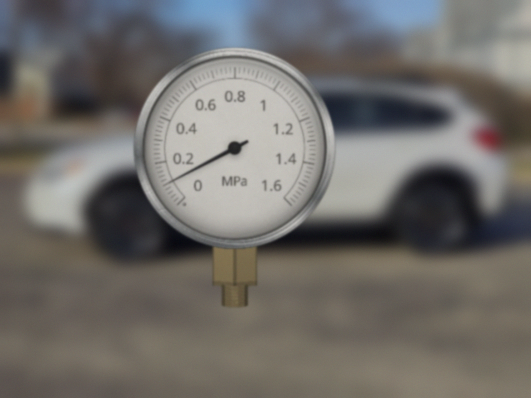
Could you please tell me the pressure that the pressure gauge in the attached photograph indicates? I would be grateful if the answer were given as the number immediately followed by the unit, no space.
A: 0.1MPa
